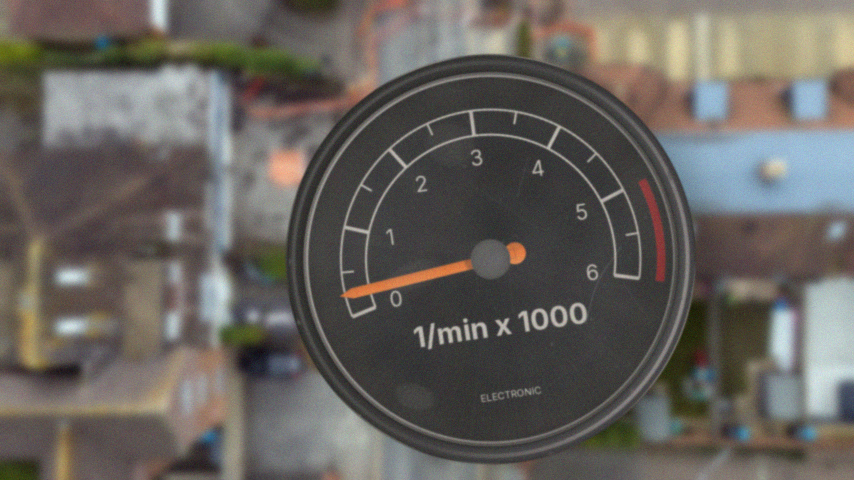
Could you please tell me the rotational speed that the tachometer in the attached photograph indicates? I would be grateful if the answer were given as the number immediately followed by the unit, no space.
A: 250rpm
